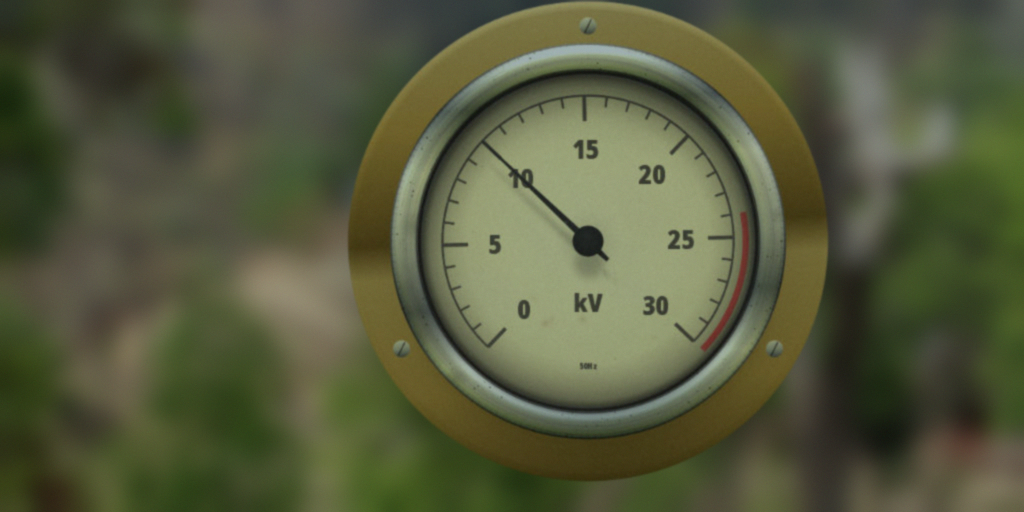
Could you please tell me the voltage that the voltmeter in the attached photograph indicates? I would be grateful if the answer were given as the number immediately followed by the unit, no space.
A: 10kV
